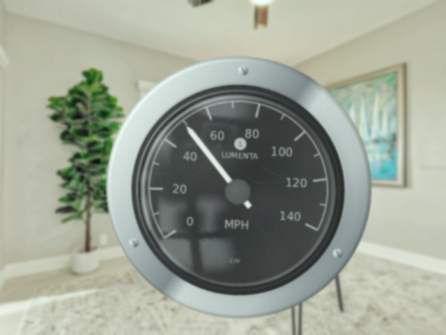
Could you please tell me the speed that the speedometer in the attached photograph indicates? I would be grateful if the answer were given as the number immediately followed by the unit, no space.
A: 50mph
